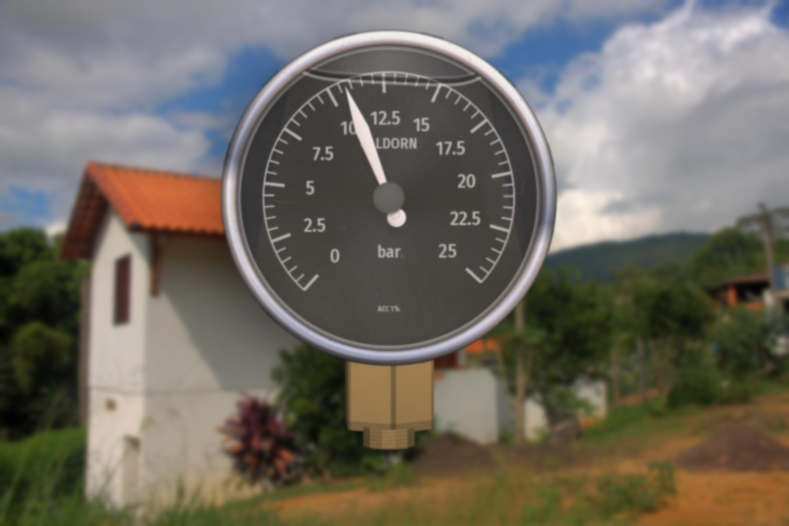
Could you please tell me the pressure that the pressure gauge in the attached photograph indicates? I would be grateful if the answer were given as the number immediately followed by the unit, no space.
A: 10.75bar
